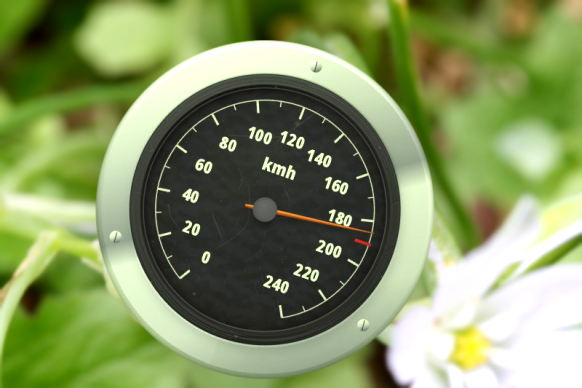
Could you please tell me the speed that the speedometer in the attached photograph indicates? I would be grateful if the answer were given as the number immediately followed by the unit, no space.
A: 185km/h
